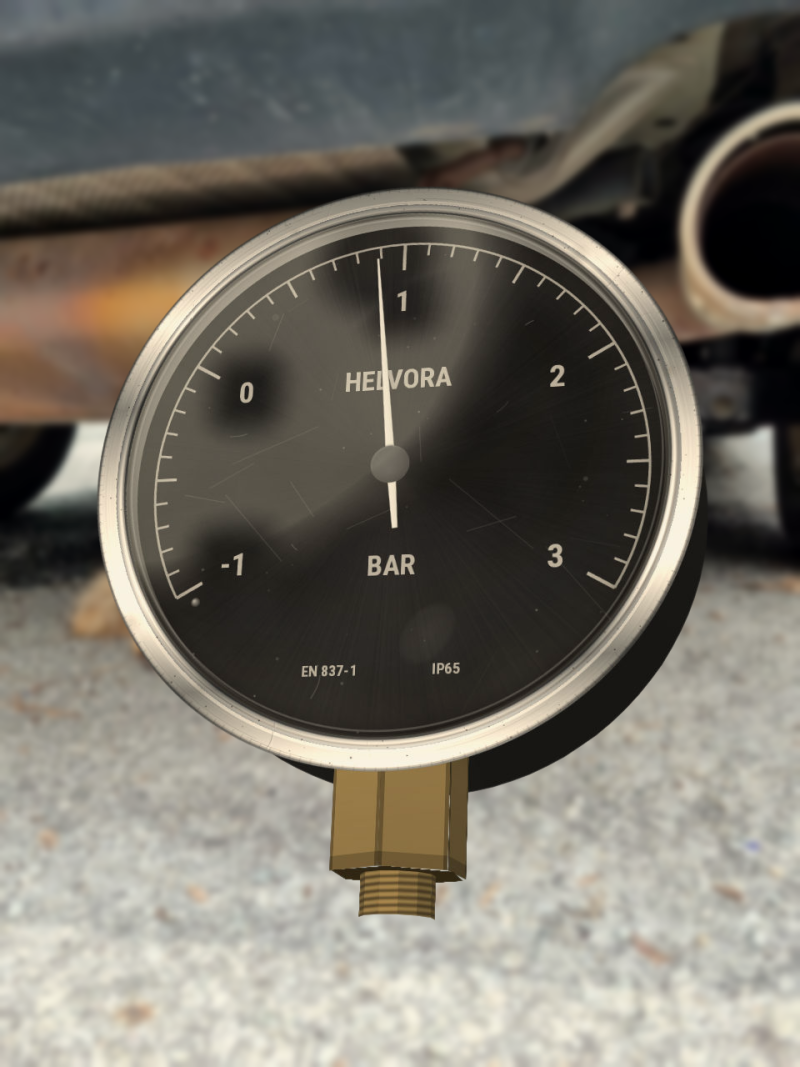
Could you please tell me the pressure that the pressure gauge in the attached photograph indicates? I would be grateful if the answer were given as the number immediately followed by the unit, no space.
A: 0.9bar
